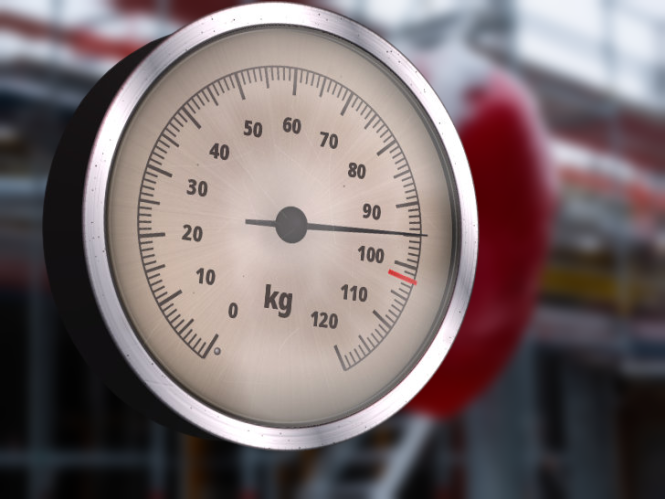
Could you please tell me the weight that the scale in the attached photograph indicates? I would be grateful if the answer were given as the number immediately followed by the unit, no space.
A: 95kg
